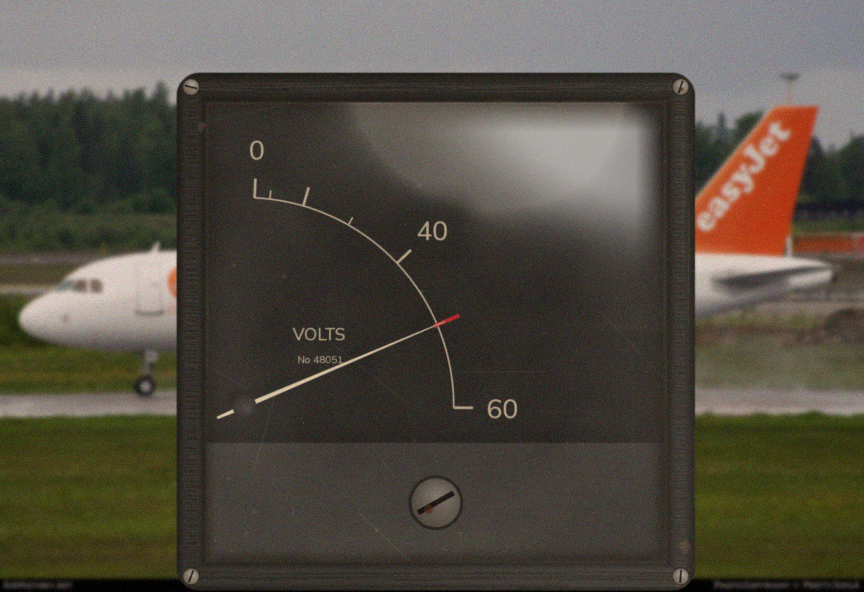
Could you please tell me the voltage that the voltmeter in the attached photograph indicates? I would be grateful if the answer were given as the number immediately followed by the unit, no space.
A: 50V
